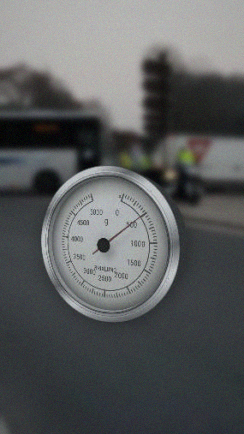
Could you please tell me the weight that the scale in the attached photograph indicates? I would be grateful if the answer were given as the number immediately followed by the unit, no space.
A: 500g
